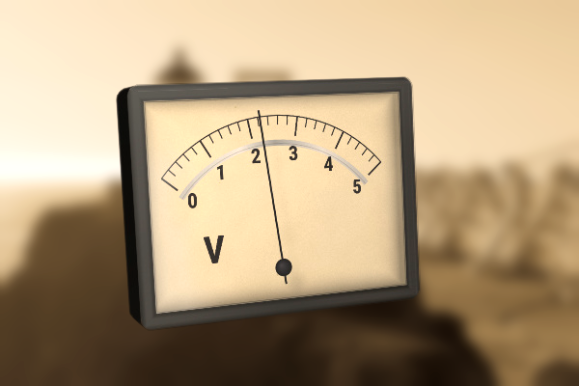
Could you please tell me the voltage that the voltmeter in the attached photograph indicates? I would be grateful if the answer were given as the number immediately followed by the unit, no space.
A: 2.2V
